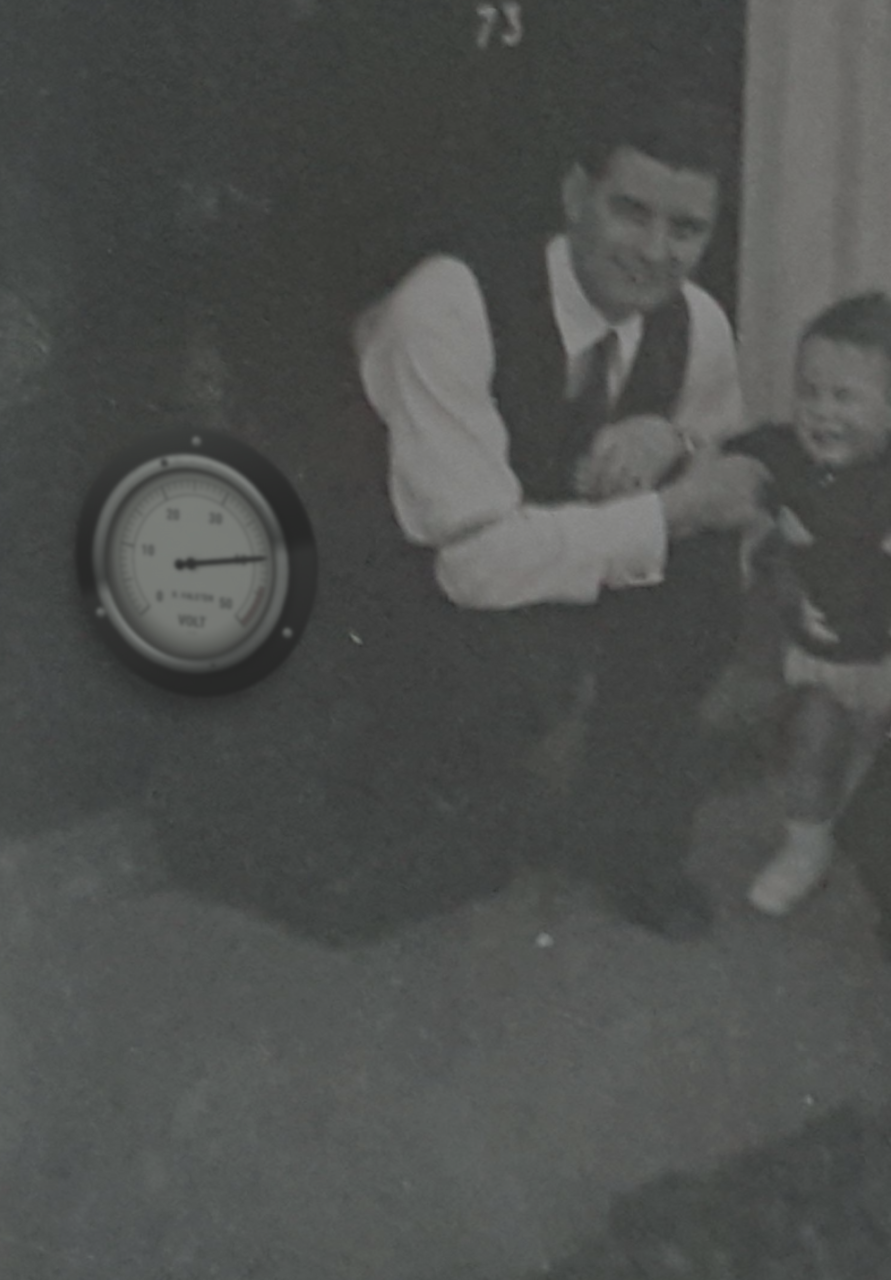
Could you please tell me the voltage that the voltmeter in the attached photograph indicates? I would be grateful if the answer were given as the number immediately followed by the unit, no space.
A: 40V
